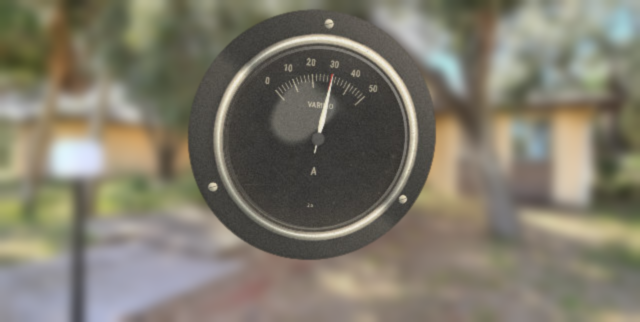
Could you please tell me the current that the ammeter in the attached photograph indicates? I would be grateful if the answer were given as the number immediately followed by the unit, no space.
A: 30A
